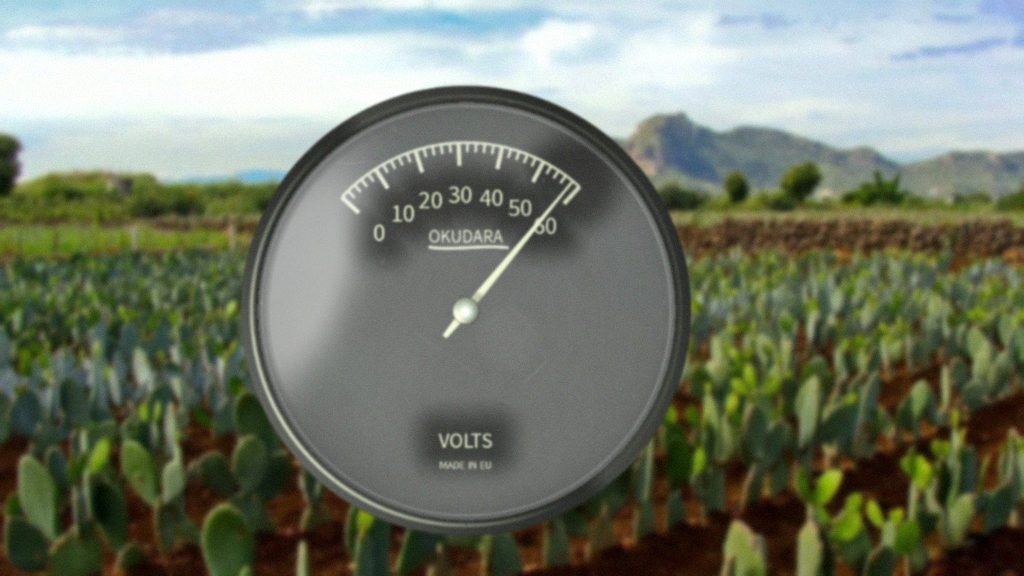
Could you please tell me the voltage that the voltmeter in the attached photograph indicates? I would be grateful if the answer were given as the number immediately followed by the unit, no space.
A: 58V
